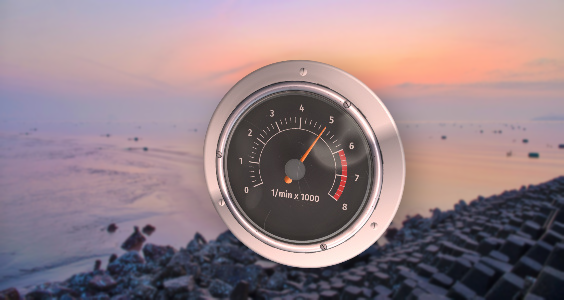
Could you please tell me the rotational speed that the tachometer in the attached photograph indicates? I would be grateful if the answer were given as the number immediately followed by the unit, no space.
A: 5000rpm
